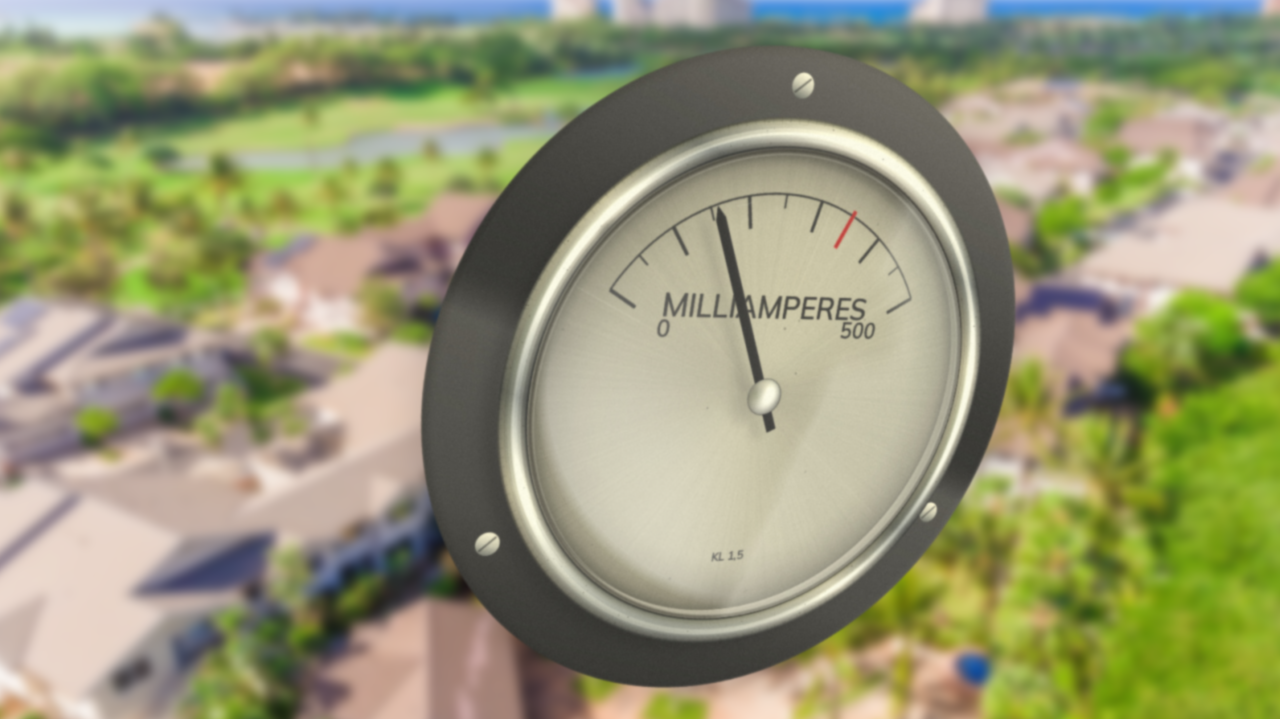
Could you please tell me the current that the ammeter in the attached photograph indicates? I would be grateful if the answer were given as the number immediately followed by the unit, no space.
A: 150mA
